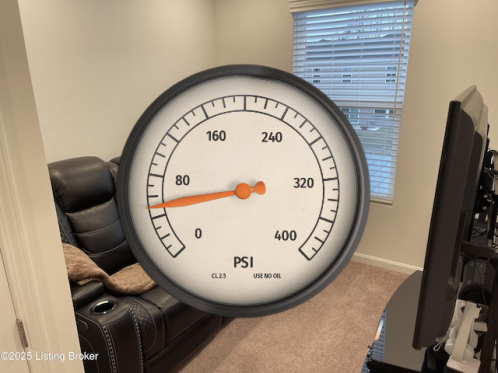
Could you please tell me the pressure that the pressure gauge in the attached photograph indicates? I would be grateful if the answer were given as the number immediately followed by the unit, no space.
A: 50psi
